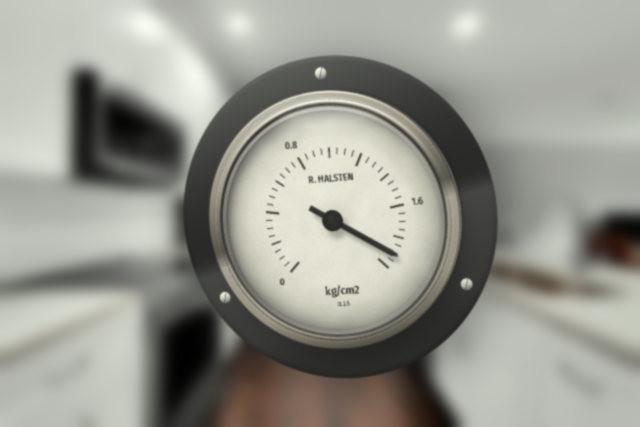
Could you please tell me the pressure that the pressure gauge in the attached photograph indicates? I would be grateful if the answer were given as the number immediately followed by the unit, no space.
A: 1.9kg/cm²
